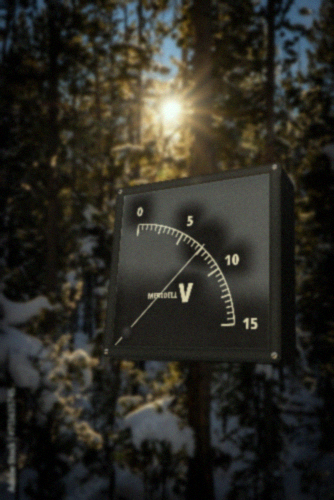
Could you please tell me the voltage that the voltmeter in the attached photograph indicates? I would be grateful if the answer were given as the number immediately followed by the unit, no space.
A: 7.5V
